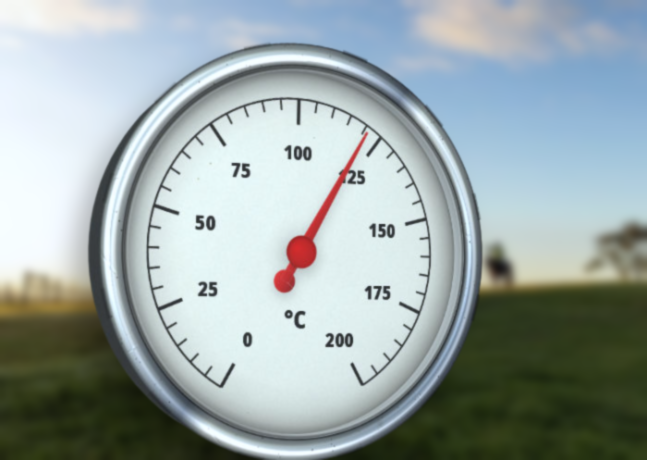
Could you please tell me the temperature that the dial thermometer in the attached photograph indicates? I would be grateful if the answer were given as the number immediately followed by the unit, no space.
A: 120°C
